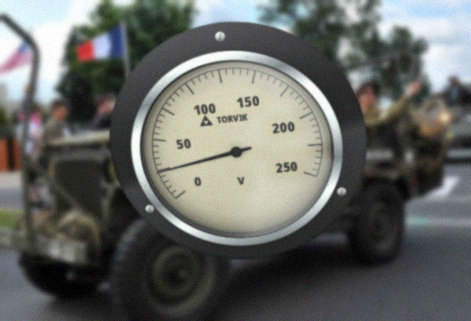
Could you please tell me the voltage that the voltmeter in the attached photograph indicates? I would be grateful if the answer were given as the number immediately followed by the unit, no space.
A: 25V
